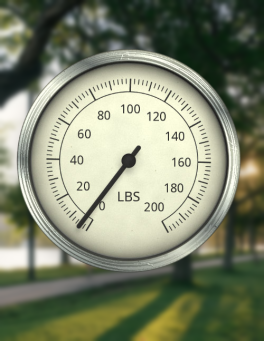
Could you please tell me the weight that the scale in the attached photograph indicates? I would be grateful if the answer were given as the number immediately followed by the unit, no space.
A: 4lb
